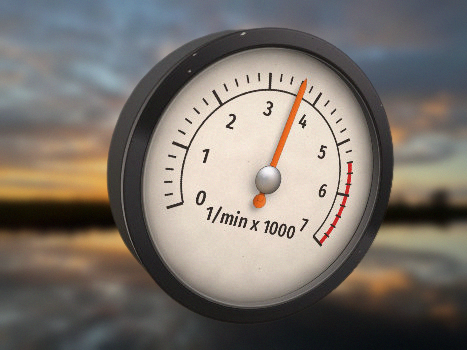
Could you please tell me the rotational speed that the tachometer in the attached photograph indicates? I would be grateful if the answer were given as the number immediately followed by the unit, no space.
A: 3600rpm
